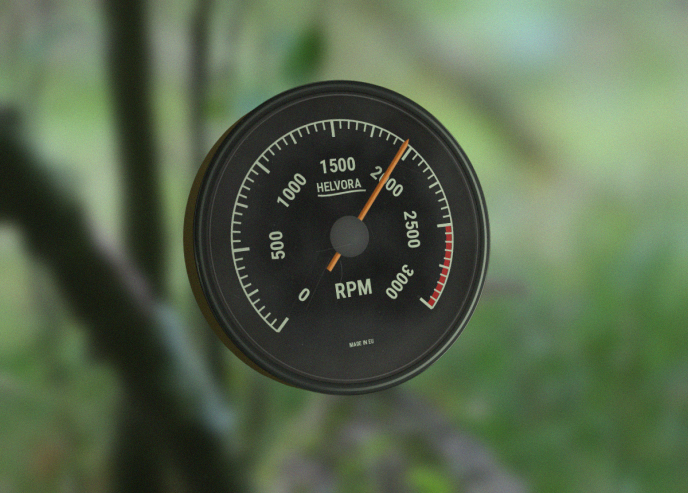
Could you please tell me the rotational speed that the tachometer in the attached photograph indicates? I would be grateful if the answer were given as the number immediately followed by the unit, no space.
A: 1950rpm
